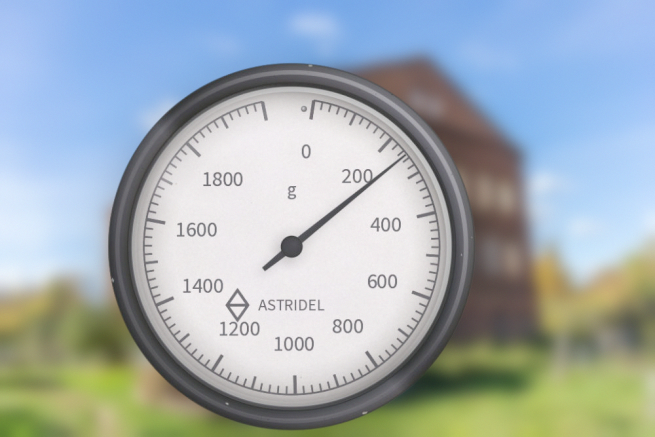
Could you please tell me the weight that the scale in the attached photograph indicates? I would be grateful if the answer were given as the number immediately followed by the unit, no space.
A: 250g
